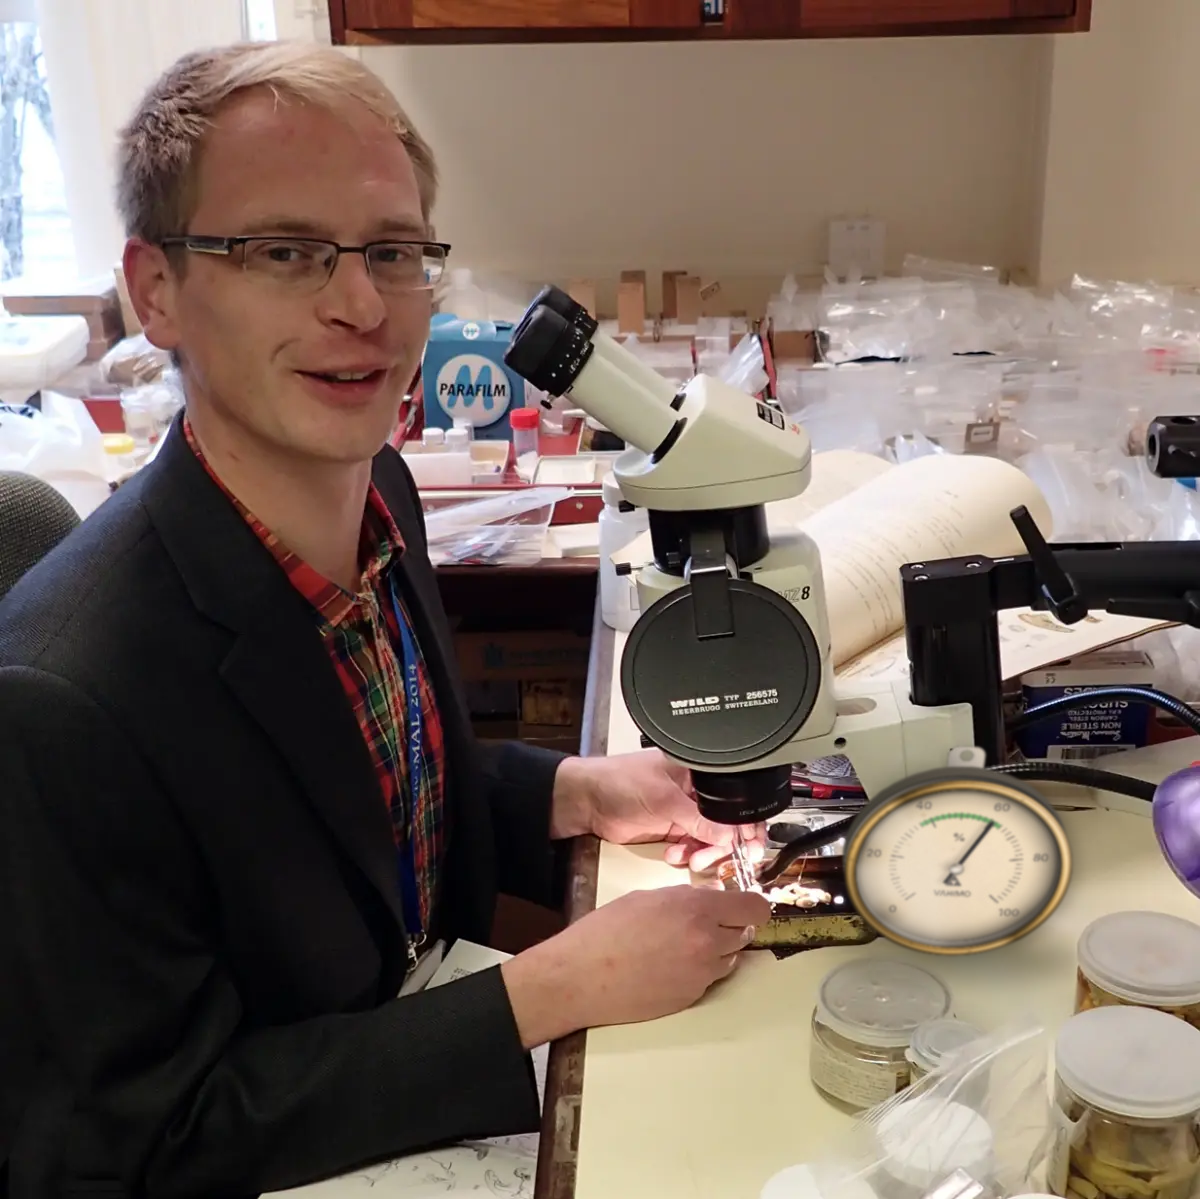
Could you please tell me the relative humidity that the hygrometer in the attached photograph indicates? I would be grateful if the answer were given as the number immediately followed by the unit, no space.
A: 60%
